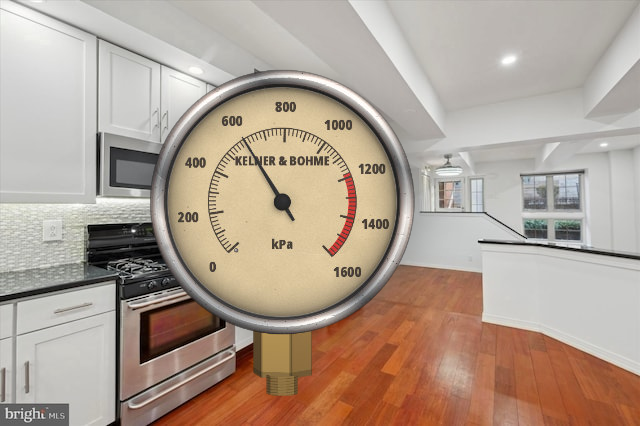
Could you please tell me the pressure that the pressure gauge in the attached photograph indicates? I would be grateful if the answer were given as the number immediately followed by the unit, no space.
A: 600kPa
